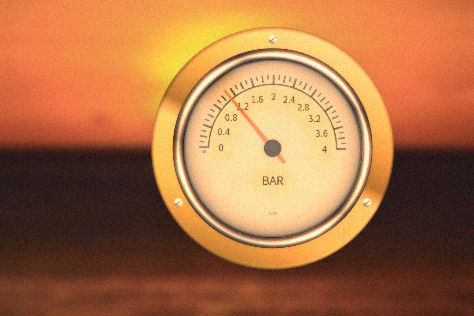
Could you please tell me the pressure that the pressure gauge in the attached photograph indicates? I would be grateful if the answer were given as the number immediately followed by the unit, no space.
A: 1.1bar
